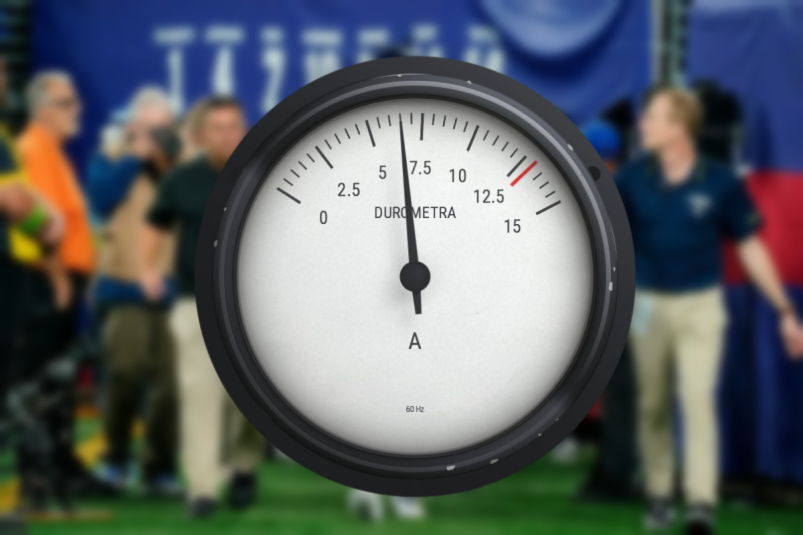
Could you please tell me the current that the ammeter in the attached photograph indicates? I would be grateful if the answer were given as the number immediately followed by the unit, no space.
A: 6.5A
